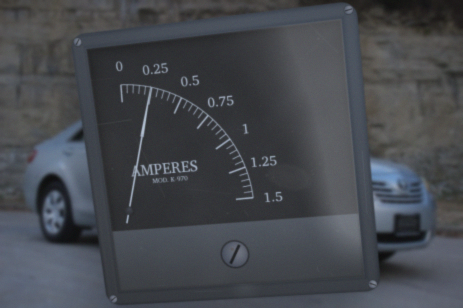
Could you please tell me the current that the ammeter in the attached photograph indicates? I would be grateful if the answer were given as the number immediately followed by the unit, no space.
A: 0.25A
